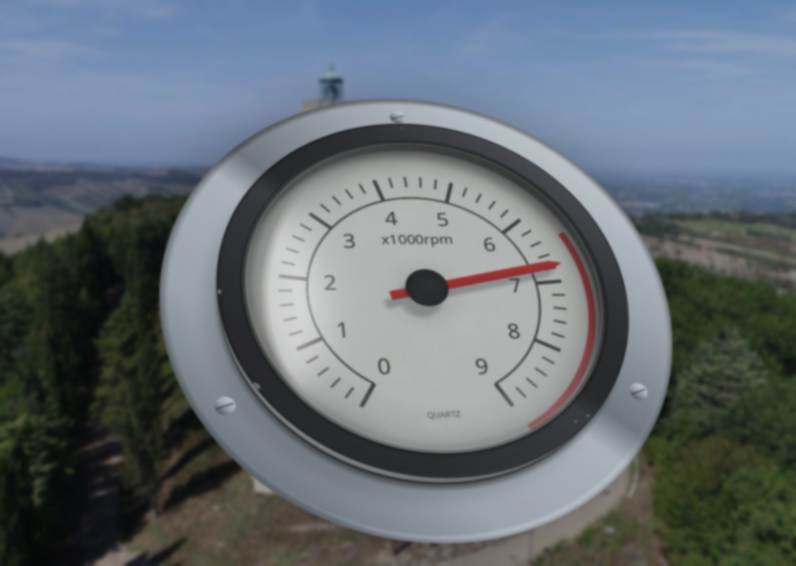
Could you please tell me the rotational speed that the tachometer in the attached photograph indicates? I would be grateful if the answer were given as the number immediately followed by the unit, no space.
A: 6800rpm
